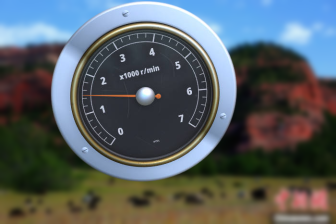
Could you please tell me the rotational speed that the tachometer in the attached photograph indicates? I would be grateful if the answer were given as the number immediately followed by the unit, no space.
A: 1500rpm
